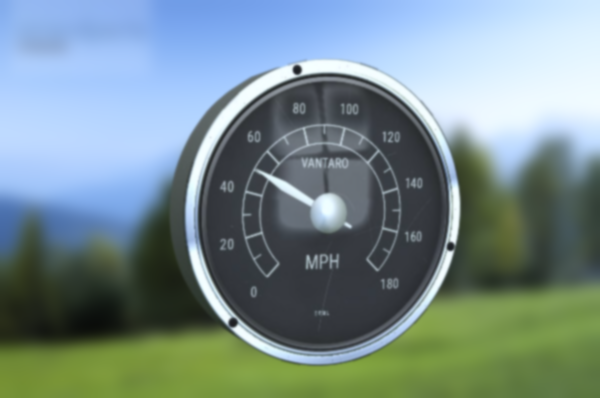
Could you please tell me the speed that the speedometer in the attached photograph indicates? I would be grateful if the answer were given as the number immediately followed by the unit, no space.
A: 50mph
